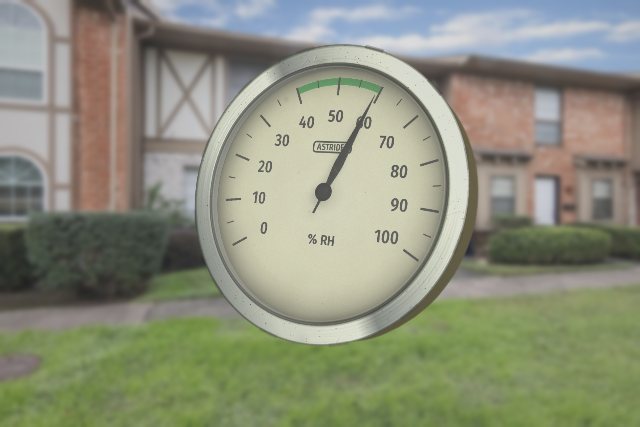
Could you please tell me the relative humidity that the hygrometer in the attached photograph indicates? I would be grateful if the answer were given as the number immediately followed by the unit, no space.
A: 60%
